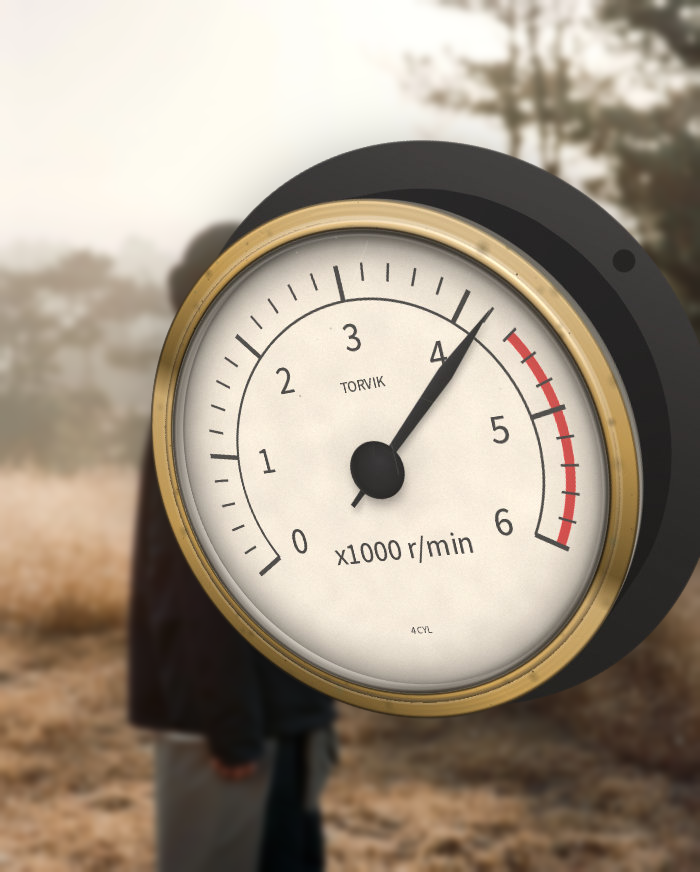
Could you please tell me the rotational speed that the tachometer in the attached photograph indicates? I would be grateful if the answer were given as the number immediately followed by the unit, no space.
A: 4200rpm
